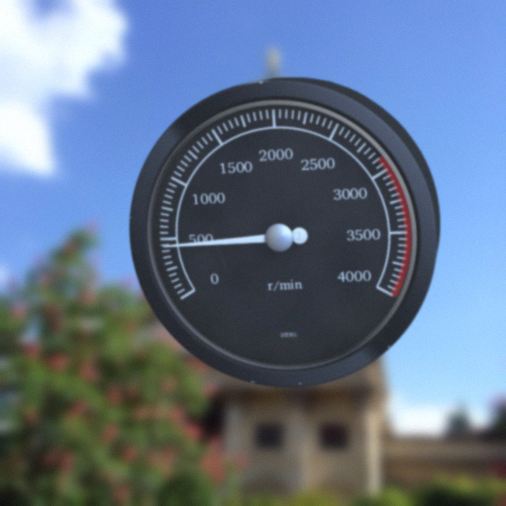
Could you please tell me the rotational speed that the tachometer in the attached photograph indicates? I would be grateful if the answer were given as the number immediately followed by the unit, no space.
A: 450rpm
